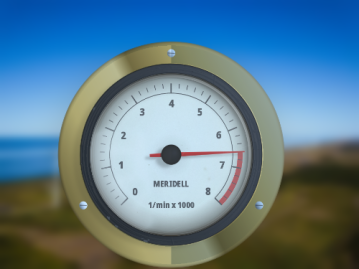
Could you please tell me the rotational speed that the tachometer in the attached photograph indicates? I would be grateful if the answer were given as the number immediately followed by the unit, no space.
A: 6600rpm
